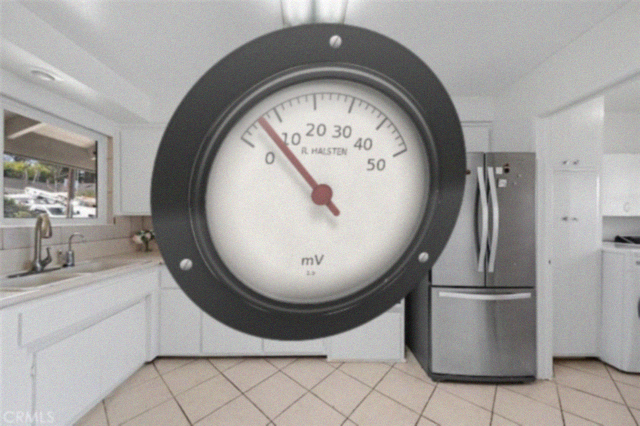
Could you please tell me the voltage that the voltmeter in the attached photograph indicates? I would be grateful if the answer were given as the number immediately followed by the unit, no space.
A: 6mV
